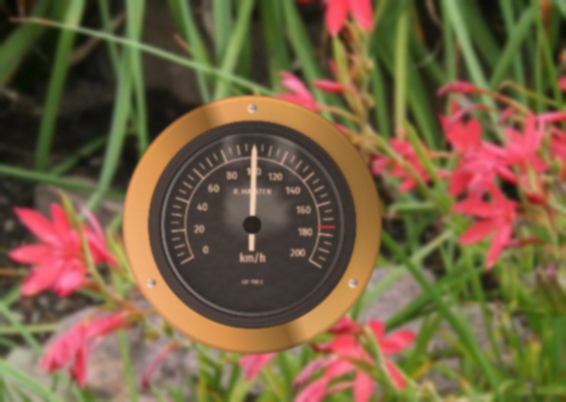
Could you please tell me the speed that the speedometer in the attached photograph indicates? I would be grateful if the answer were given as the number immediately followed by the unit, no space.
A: 100km/h
